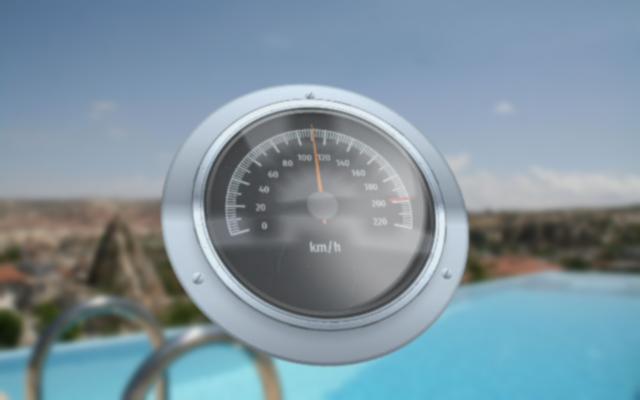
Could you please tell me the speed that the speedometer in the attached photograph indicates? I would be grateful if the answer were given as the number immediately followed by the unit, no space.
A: 110km/h
